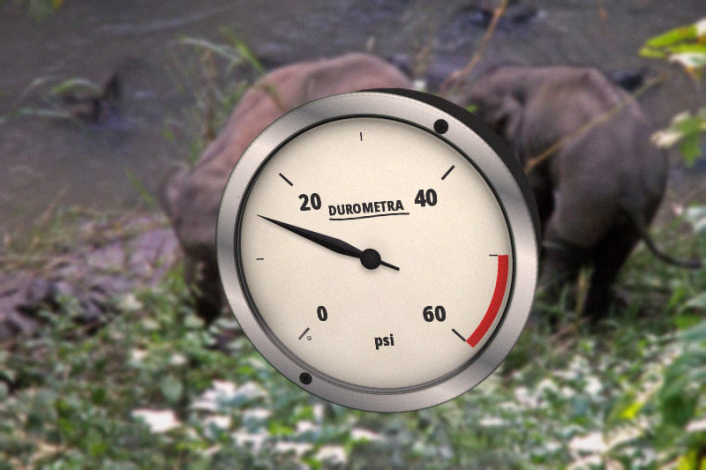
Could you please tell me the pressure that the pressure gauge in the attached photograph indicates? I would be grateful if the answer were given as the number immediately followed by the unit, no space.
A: 15psi
